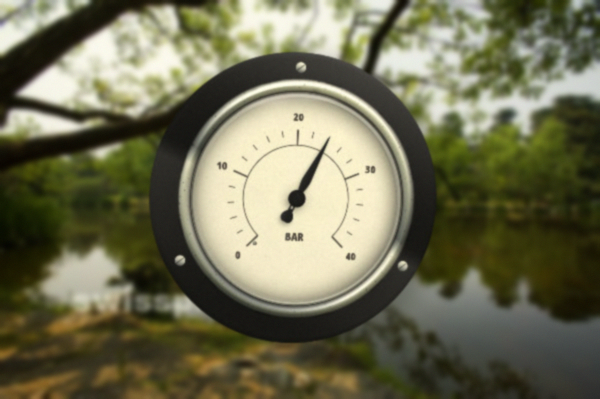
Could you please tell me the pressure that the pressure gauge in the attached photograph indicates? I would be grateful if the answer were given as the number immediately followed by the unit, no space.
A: 24bar
